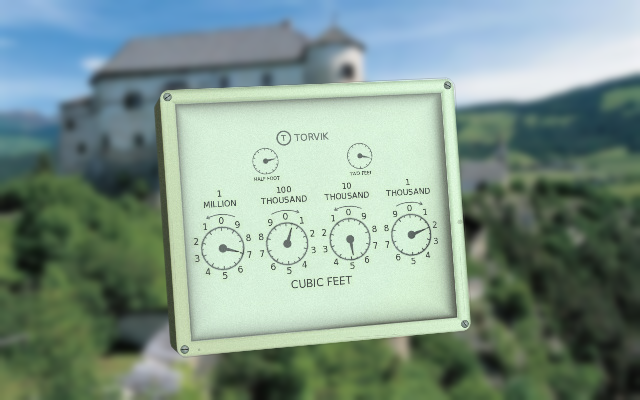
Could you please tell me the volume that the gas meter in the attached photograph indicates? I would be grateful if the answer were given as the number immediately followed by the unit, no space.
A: 705200ft³
